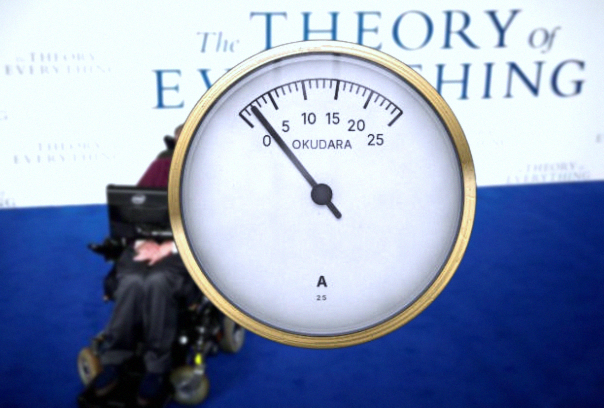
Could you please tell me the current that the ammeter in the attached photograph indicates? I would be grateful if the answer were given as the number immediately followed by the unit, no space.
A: 2A
